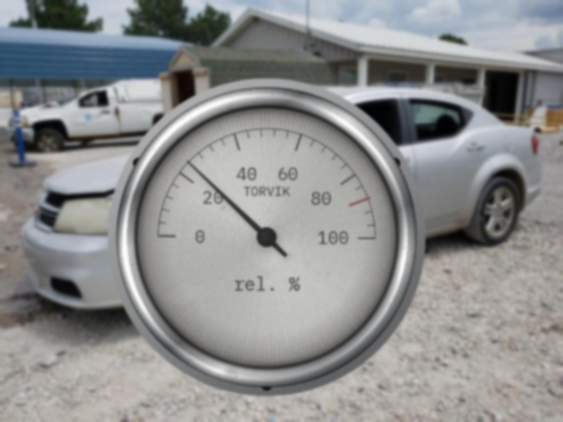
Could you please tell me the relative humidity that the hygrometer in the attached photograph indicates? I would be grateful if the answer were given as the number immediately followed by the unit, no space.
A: 24%
